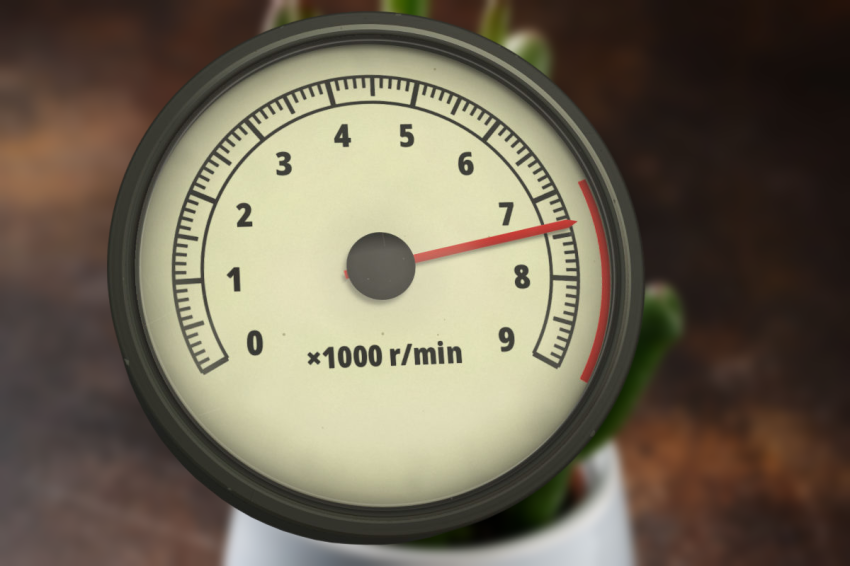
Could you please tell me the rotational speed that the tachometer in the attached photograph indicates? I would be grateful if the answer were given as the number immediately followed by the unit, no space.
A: 7400rpm
